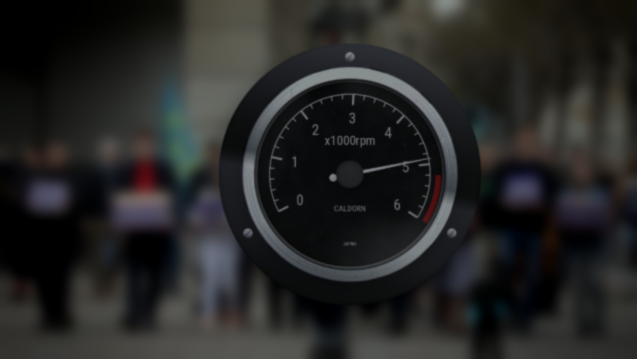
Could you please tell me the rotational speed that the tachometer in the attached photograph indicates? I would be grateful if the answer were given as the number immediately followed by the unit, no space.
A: 4900rpm
